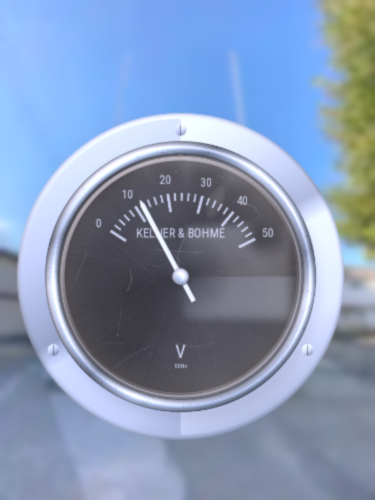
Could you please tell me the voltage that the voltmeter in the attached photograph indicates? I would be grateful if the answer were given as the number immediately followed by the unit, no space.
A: 12V
